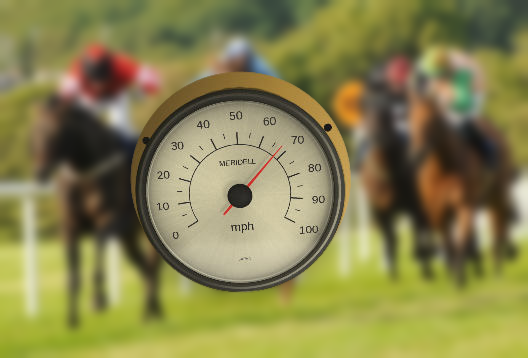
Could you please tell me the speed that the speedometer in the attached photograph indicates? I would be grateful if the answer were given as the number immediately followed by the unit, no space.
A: 67.5mph
